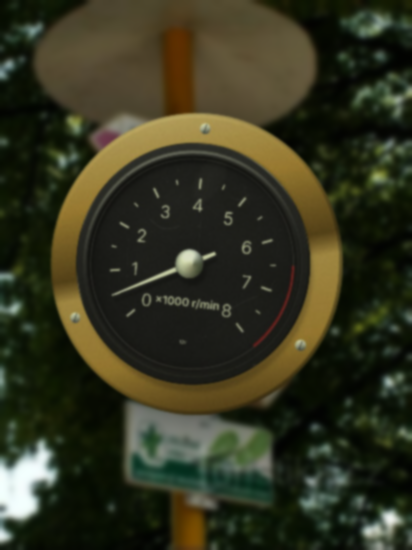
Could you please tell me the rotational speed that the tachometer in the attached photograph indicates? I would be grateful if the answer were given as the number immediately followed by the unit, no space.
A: 500rpm
